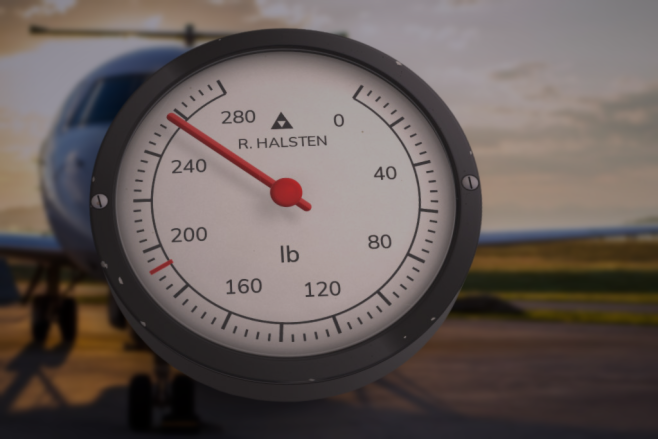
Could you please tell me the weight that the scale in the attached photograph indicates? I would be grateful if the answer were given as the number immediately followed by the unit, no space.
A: 256lb
